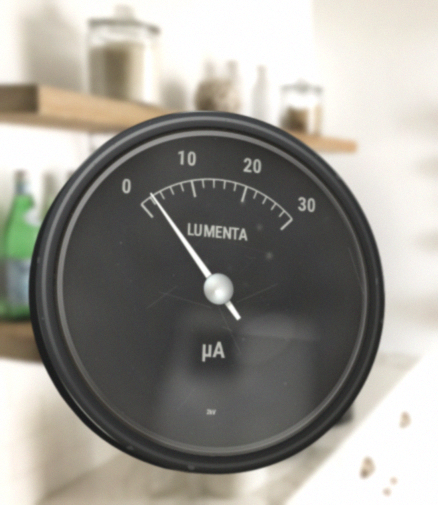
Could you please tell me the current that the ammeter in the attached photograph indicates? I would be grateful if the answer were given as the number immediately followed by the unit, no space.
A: 2µA
